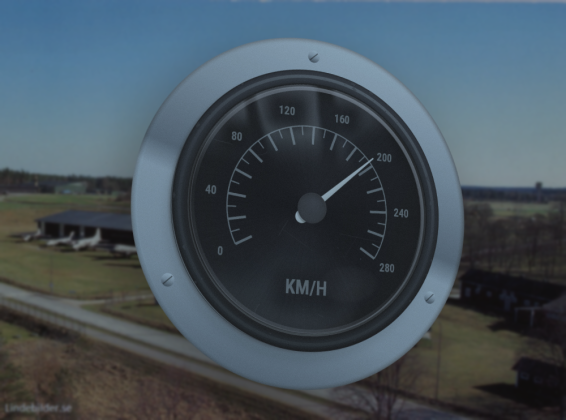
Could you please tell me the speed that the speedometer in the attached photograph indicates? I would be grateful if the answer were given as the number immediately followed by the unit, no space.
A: 195km/h
